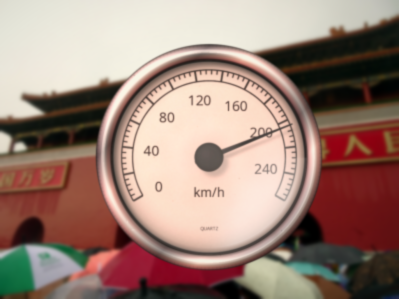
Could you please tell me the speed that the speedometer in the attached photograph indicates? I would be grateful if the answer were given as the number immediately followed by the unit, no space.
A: 204km/h
